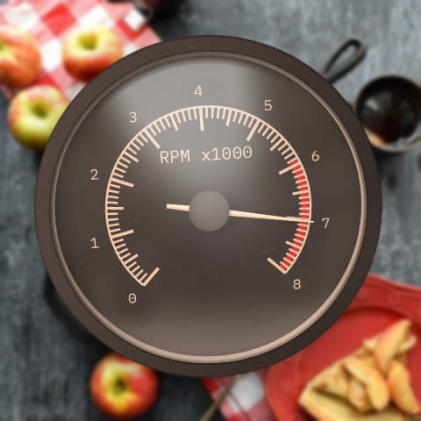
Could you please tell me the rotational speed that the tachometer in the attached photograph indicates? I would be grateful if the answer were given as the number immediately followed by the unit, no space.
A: 7000rpm
